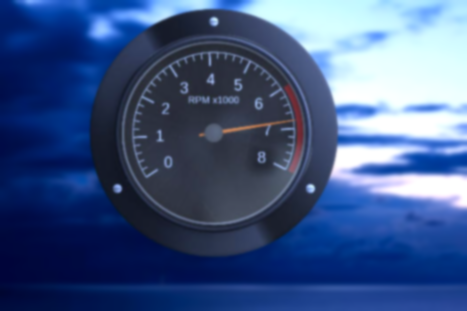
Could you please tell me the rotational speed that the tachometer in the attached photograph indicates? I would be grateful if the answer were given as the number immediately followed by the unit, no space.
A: 6800rpm
